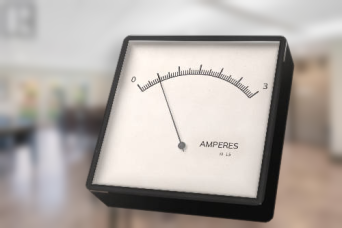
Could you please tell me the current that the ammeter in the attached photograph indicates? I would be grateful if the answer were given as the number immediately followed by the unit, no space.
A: 0.5A
